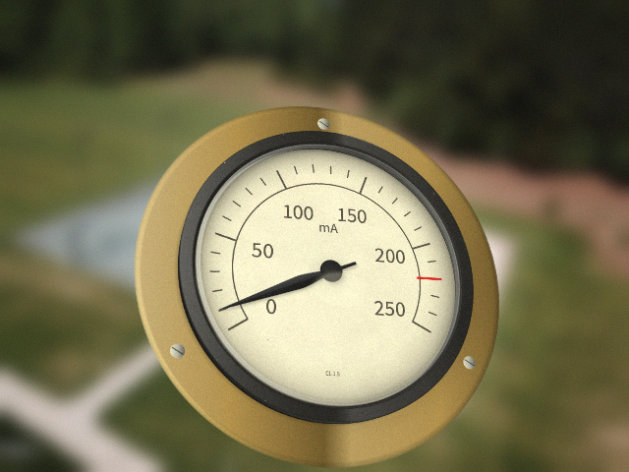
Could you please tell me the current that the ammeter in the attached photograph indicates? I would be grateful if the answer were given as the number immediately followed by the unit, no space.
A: 10mA
